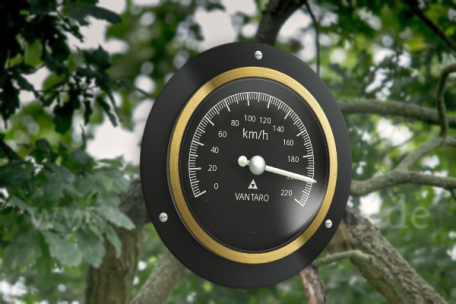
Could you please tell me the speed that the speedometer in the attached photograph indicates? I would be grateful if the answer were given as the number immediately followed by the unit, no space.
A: 200km/h
